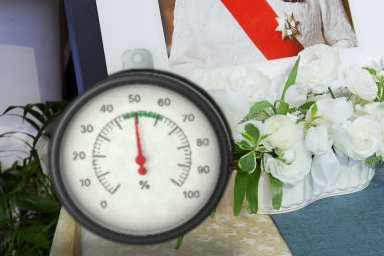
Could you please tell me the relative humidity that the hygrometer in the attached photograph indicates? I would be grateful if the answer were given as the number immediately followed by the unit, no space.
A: 50%
